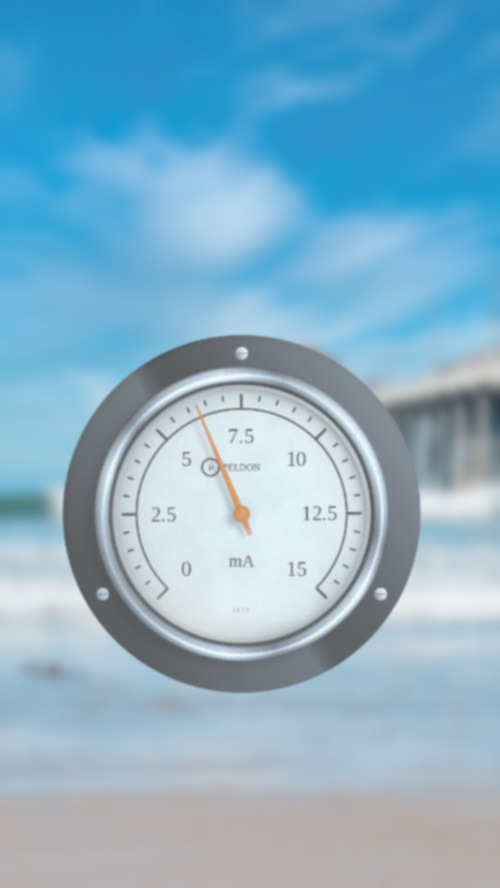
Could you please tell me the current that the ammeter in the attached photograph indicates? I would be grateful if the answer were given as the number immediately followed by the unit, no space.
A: 6.25mA
